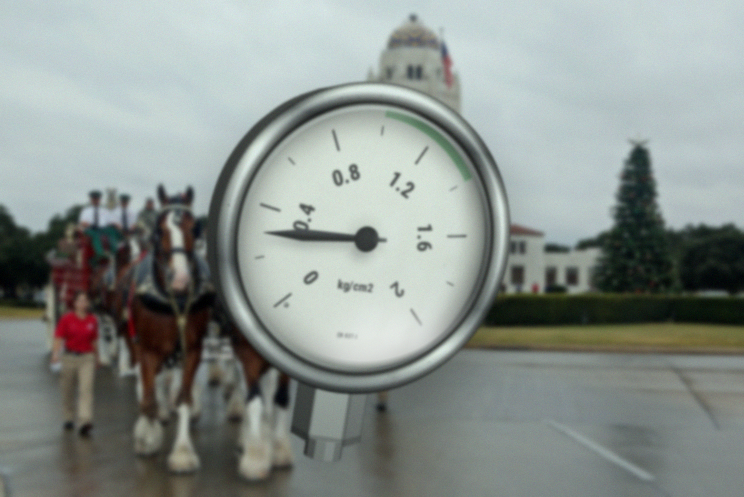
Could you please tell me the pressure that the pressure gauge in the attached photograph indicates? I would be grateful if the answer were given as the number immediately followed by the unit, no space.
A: 0.3kg/cm²
